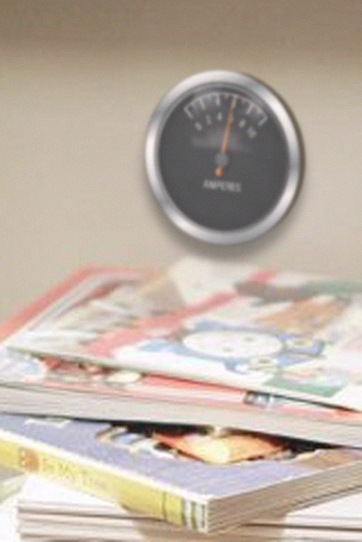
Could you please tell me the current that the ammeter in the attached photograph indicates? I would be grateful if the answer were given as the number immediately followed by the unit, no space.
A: 6A
